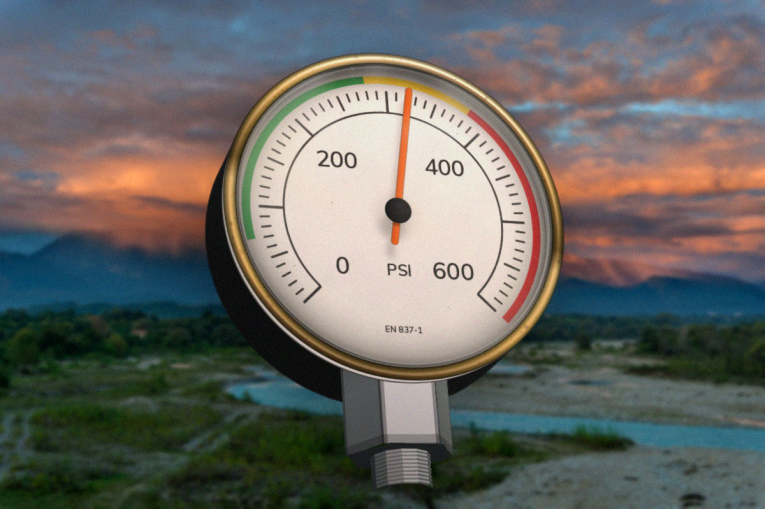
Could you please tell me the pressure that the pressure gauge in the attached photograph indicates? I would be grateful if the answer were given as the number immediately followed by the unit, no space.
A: 320psi
